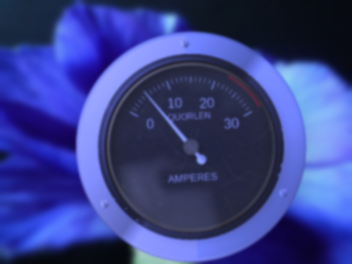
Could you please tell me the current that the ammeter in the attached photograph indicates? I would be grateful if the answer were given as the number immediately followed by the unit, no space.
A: 5A
